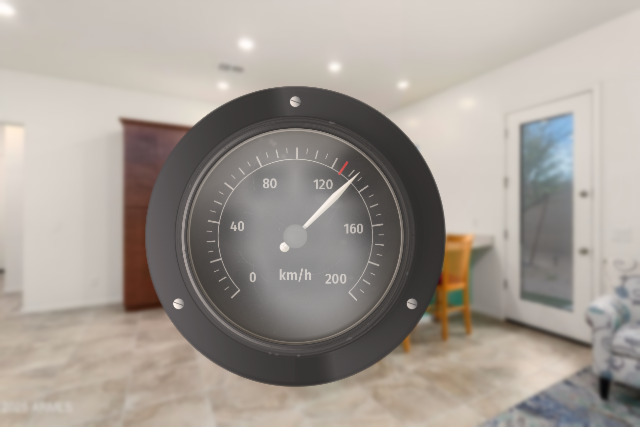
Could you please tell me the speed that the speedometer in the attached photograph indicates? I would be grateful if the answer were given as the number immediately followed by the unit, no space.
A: 132.5km/h
